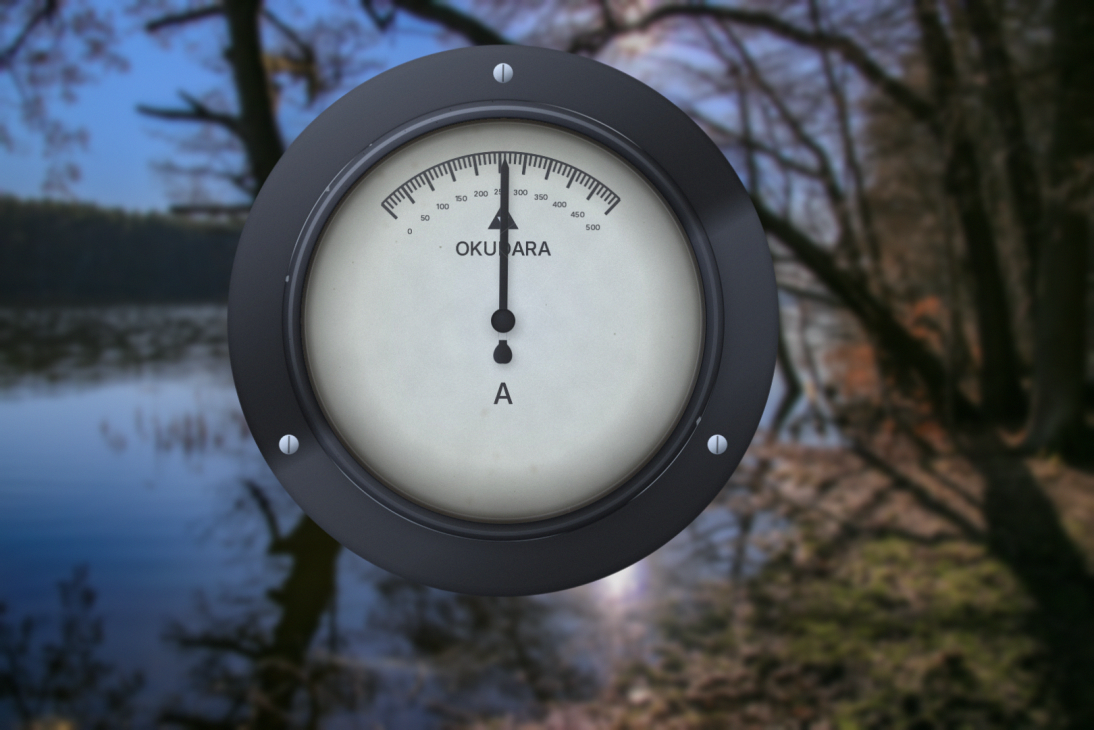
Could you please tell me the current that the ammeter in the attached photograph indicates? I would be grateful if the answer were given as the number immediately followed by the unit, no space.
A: 260A
